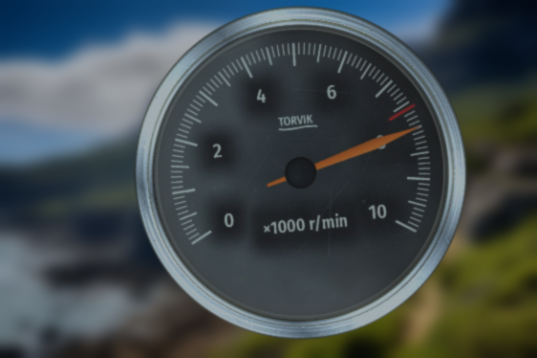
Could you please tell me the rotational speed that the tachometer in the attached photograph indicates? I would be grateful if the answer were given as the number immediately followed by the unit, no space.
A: 8000rpm
